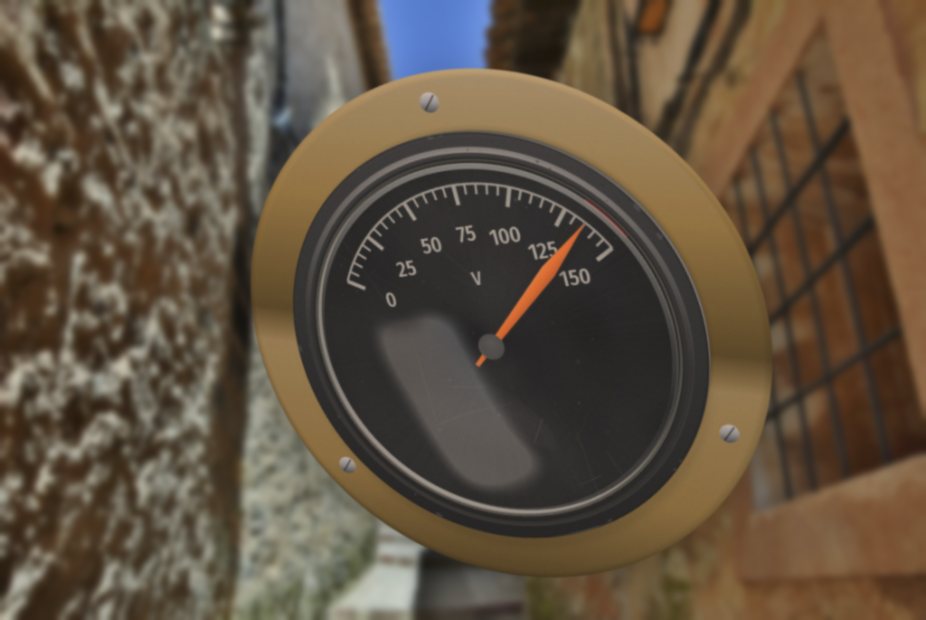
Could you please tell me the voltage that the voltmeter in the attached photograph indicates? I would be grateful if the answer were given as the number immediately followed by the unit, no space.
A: 135V
